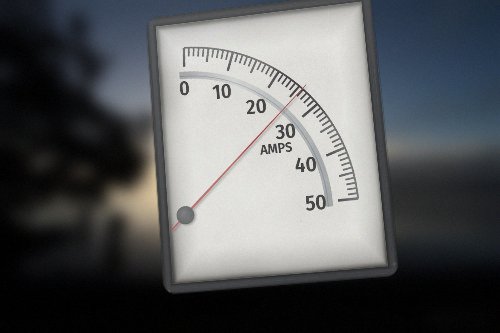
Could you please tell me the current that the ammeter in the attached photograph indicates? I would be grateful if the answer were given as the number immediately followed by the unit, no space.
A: 26A
